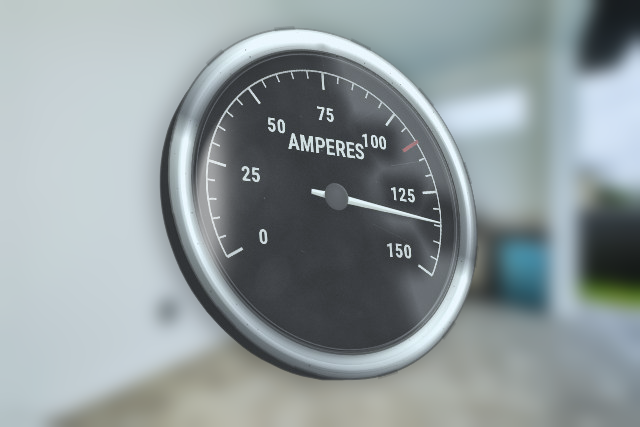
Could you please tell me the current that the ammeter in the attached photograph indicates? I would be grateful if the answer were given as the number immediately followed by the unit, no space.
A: 135A
